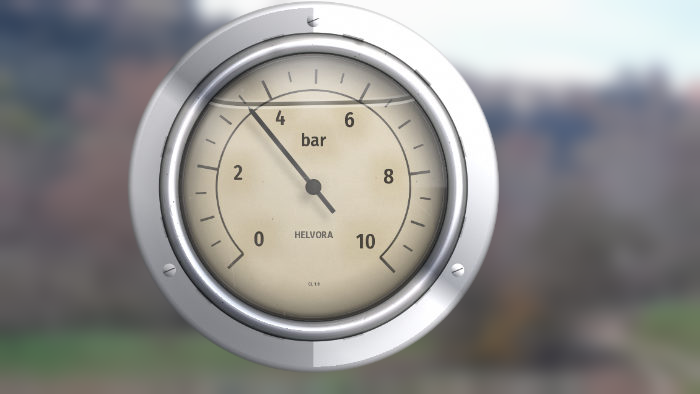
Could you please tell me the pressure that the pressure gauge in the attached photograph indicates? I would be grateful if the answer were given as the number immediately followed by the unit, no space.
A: 3.5bar
